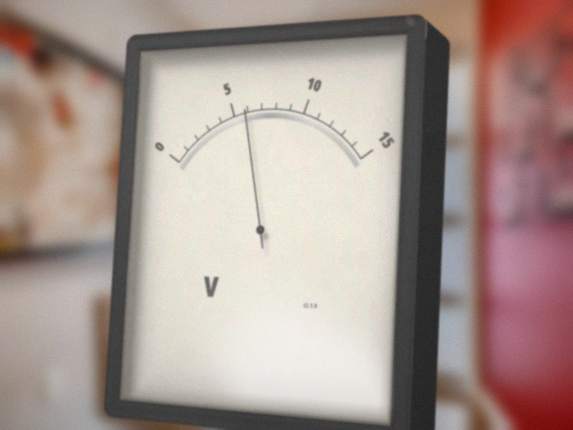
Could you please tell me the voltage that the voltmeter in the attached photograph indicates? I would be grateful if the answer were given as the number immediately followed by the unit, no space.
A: 6V
